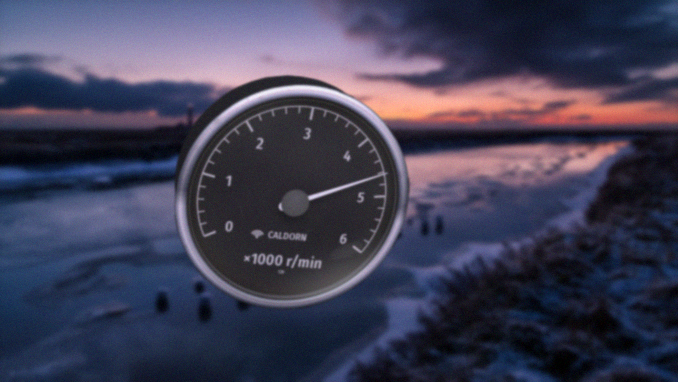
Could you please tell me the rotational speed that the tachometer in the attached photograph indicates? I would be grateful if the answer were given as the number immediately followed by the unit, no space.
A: 4600rpm
